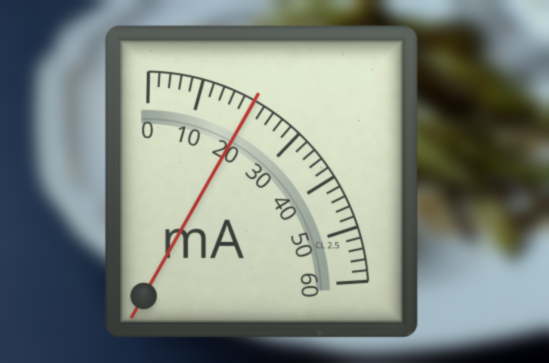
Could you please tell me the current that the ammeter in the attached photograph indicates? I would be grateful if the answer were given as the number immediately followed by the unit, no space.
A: 20mA
